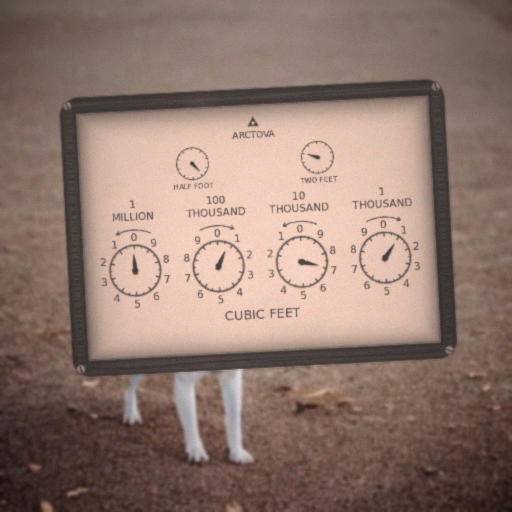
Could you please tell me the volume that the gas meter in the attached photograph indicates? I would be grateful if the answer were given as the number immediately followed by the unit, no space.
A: 7100ft³
